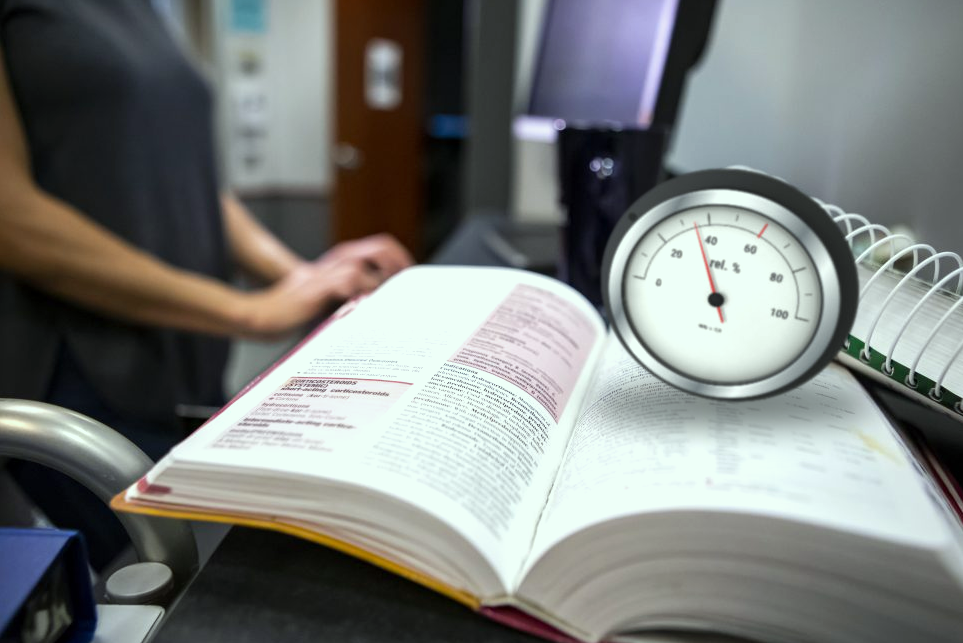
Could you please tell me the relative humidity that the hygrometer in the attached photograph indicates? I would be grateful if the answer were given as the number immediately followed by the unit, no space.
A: 35%
